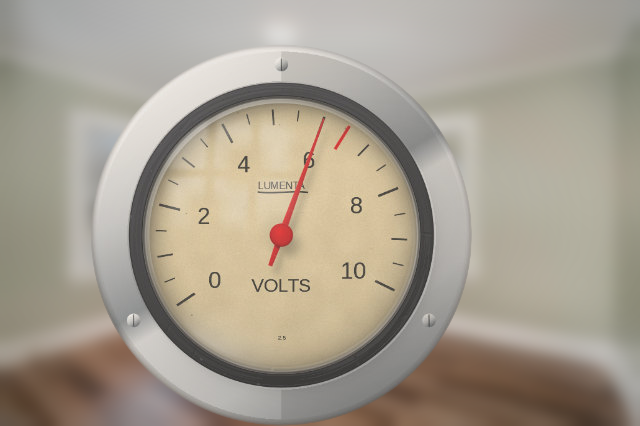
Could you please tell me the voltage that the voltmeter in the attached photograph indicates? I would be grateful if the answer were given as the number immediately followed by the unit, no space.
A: 6V
